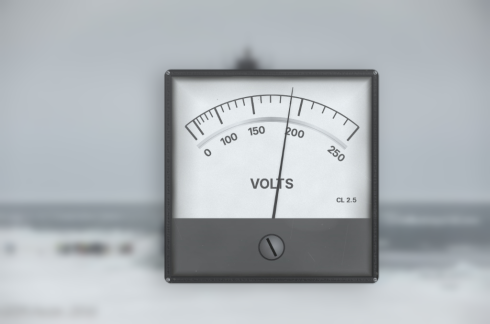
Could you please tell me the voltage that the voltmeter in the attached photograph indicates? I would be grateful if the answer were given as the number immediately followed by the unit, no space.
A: 190V
